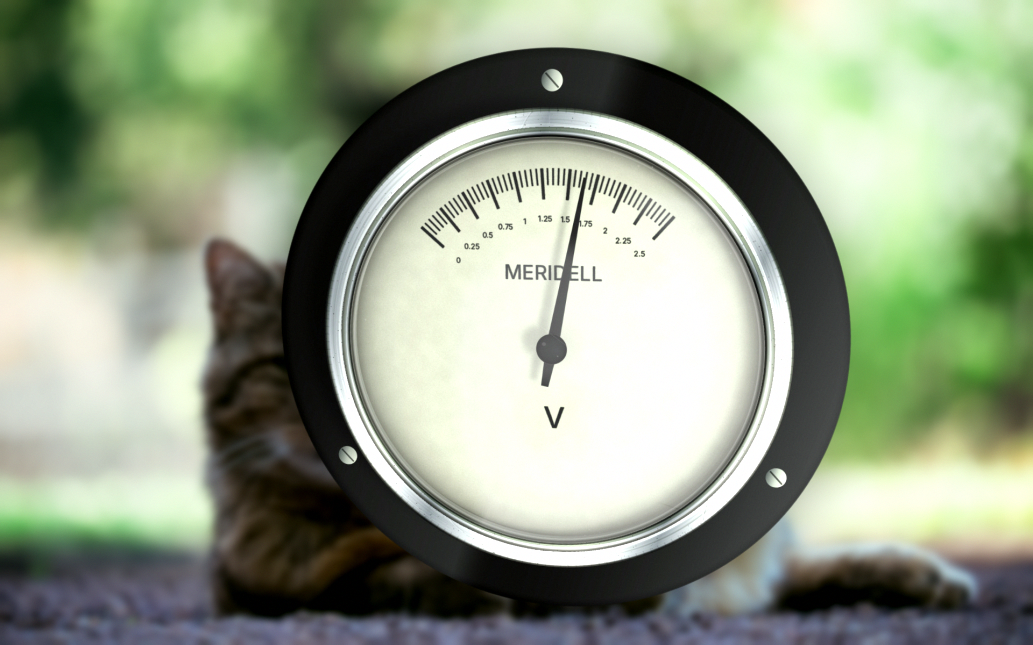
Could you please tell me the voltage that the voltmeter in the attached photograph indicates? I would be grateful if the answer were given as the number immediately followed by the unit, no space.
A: 1.65V
